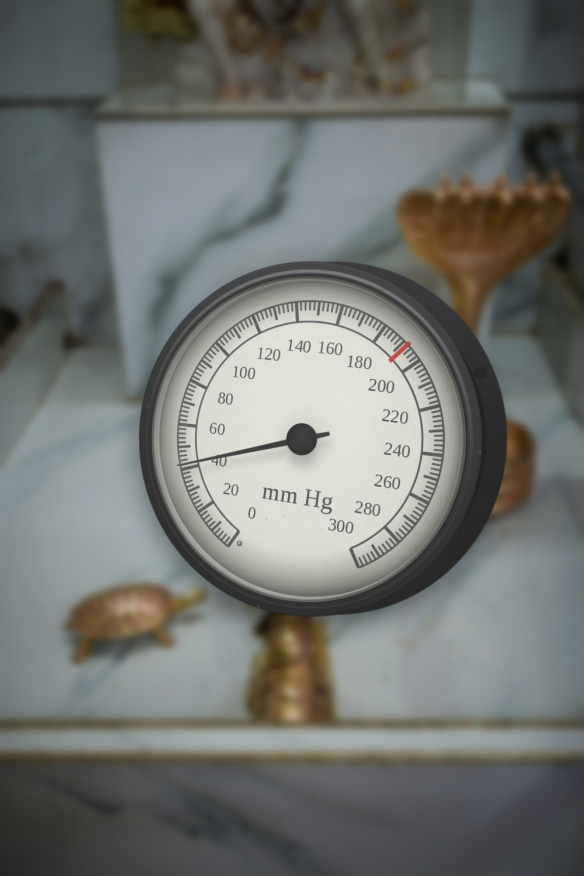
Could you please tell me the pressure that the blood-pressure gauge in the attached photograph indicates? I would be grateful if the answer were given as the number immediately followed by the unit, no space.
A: 42mmHg
